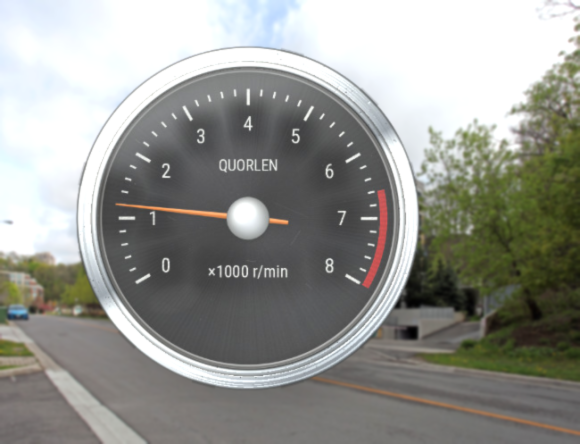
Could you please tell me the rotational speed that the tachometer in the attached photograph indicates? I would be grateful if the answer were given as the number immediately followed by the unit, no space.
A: 1200rpm
